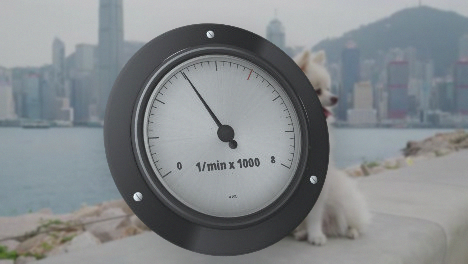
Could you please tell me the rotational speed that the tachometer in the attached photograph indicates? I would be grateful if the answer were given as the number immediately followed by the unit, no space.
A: 3000rpm
